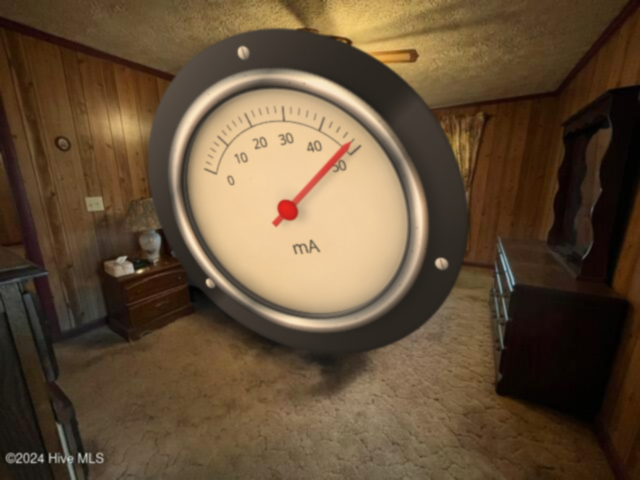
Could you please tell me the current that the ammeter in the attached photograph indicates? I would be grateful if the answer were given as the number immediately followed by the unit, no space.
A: 48mA
